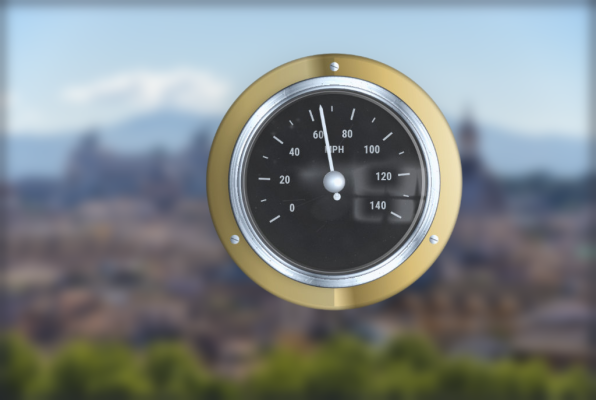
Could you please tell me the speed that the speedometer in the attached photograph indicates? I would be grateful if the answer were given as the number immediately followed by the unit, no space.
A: 65mph
